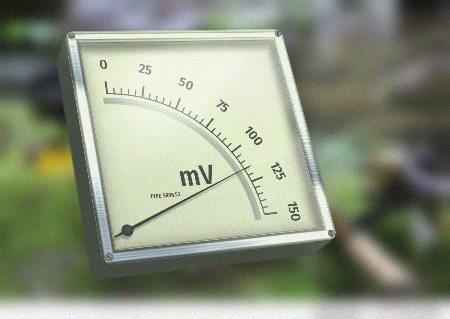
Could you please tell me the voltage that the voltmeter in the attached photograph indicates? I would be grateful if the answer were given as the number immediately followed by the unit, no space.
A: 115mV
